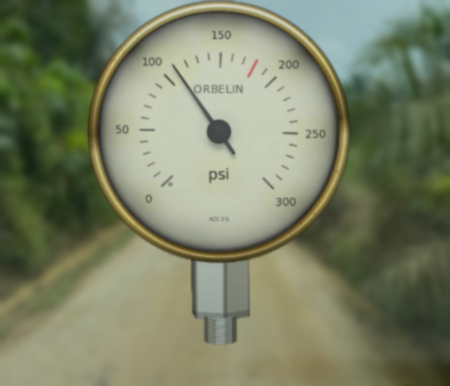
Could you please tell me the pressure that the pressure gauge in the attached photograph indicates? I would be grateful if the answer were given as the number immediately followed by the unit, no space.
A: 110psi
